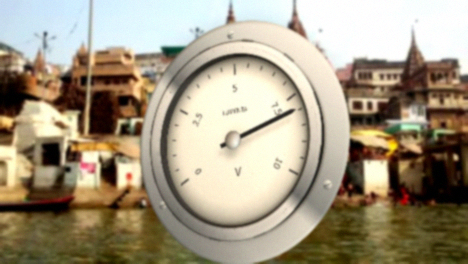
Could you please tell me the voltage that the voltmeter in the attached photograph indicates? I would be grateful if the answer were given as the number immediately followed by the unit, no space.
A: 8V
